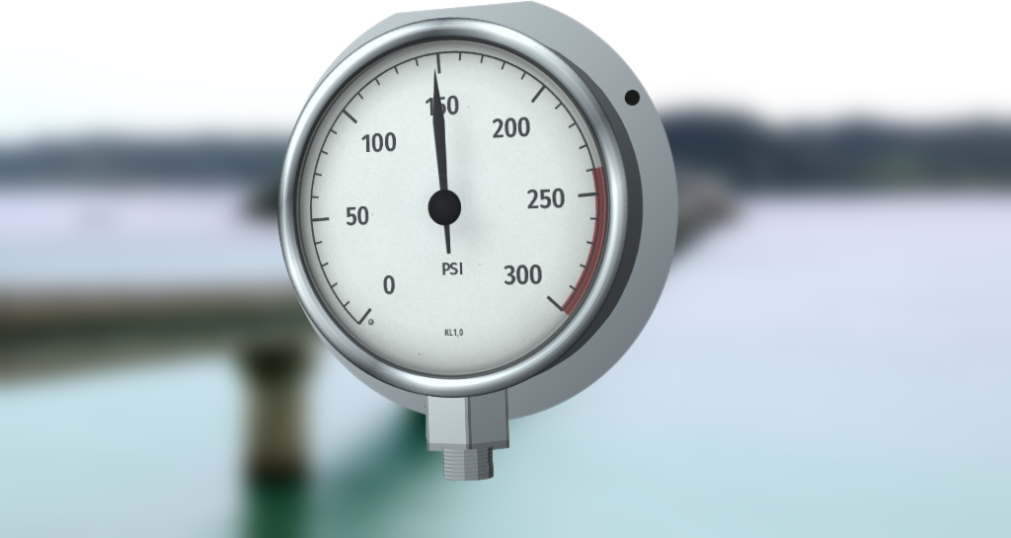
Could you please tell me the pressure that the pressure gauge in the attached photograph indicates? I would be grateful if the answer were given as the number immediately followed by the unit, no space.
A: 150psi
